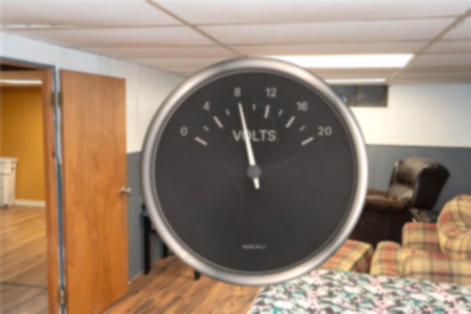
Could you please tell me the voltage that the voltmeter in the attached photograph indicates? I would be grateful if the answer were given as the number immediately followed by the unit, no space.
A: 8V
